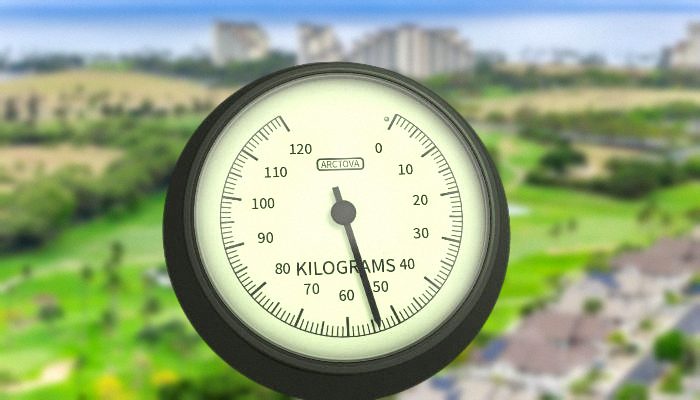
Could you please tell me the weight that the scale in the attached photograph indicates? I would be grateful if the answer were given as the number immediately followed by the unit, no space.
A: 54kg
